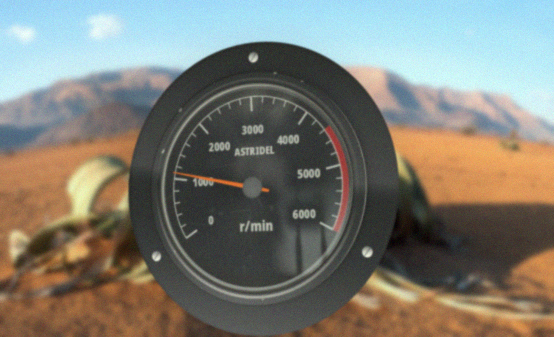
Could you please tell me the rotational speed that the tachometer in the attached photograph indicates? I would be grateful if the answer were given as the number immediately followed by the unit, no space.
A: 1100rpm
